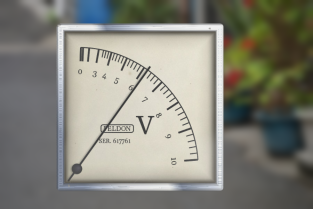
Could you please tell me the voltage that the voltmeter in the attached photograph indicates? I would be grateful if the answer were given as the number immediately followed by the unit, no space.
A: 6.2V
